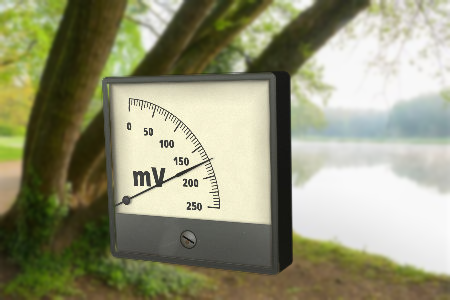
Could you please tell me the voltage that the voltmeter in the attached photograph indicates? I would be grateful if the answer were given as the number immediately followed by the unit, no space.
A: 175mV
